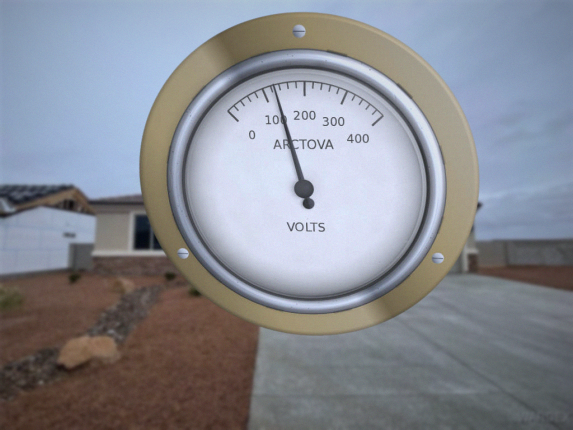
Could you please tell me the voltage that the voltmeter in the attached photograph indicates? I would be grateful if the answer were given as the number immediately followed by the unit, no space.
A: 130V
